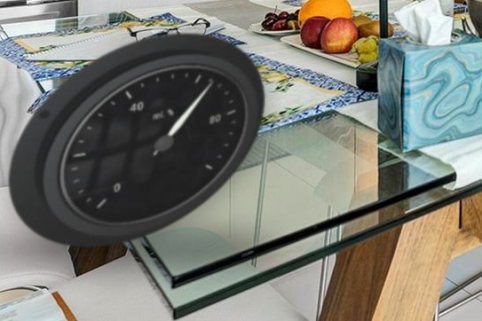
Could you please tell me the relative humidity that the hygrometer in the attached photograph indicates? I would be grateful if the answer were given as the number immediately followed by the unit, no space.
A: 64%
